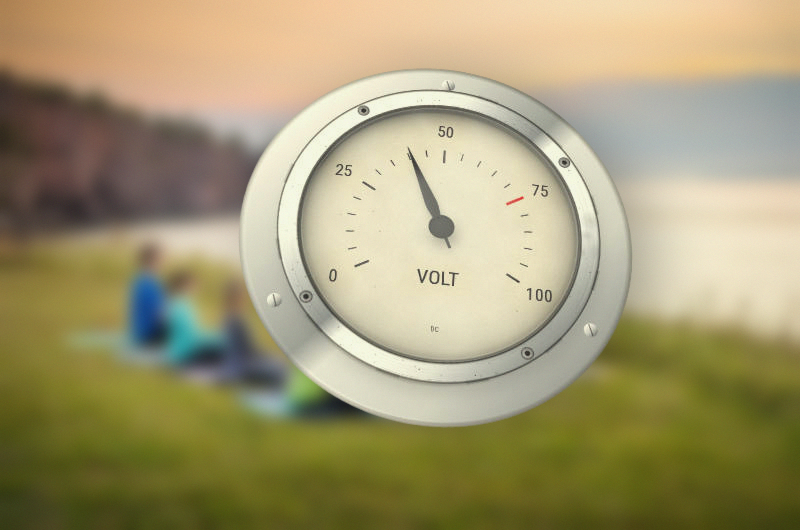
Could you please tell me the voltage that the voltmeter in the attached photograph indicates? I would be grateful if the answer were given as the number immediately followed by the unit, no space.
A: 40V
